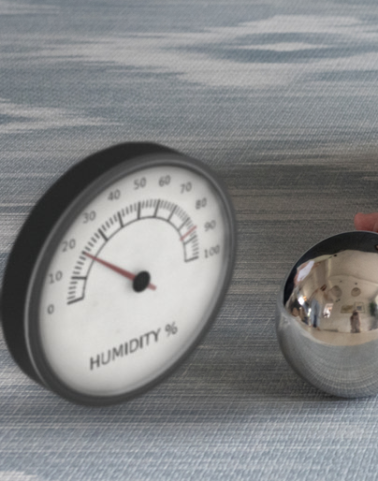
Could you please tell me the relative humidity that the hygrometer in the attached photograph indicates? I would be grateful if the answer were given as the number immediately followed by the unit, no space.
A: 20%
